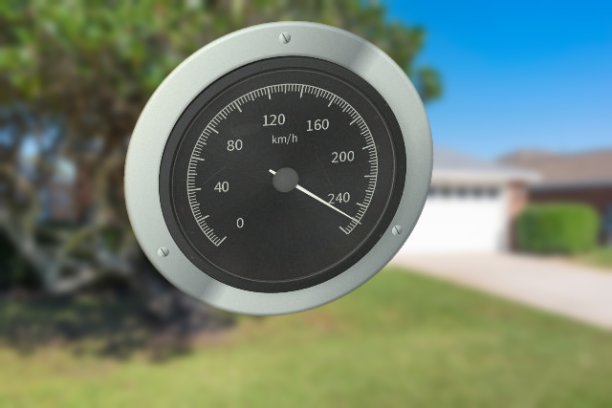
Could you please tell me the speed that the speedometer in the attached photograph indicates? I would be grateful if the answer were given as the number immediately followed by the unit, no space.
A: 250km/h
